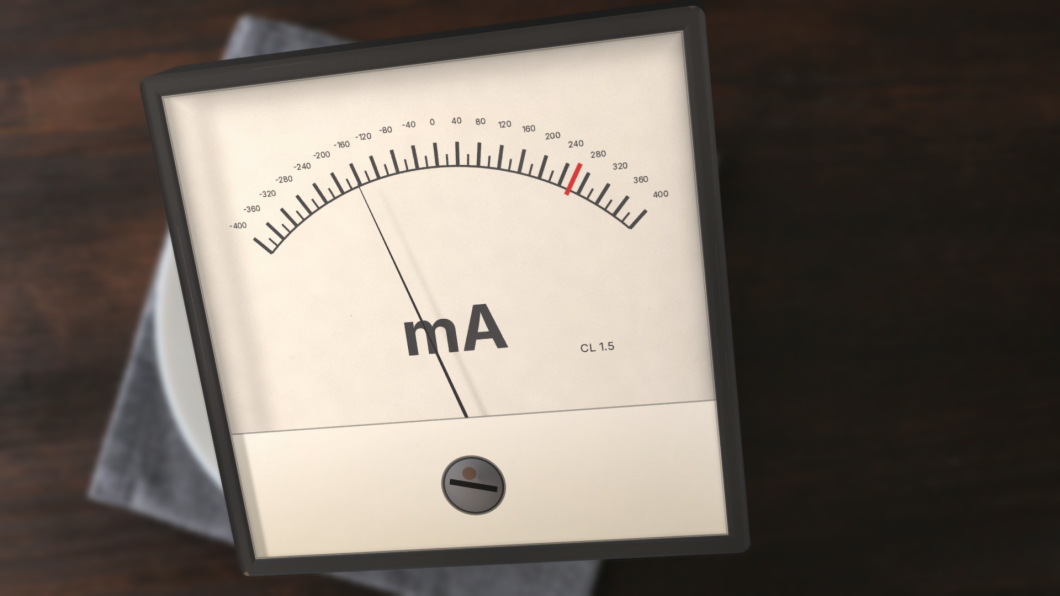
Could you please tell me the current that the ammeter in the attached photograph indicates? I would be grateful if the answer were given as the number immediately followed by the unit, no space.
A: -160mA
